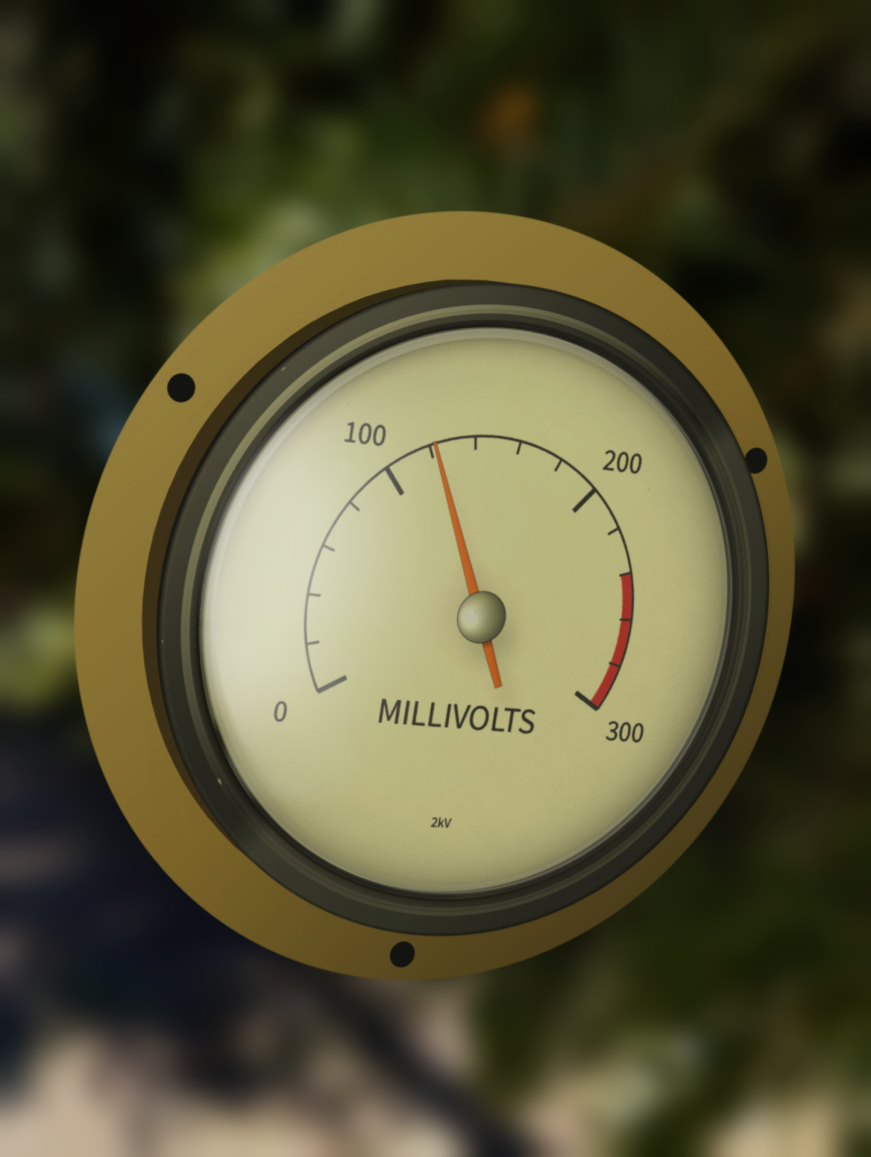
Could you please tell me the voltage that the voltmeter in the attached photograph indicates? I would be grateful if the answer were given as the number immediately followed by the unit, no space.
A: 120mV
